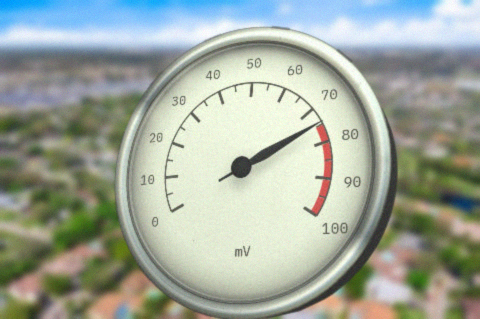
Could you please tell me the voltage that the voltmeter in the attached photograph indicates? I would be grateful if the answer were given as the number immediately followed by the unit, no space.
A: 75mV
